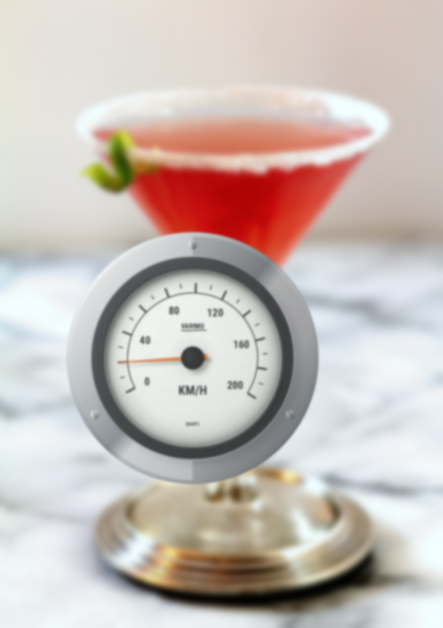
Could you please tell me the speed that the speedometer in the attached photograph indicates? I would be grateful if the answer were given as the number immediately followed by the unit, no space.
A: 20km/h
